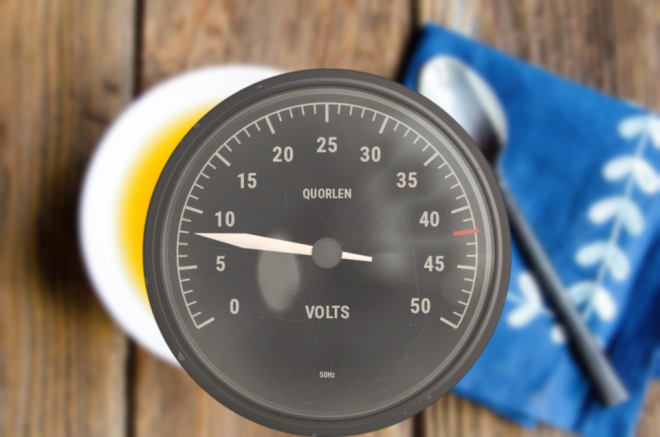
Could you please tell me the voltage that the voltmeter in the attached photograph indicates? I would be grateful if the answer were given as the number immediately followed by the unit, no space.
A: 8V
